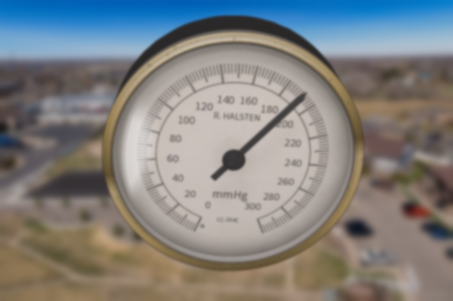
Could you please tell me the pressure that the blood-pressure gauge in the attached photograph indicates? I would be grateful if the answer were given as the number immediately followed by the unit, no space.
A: 190mmHg
